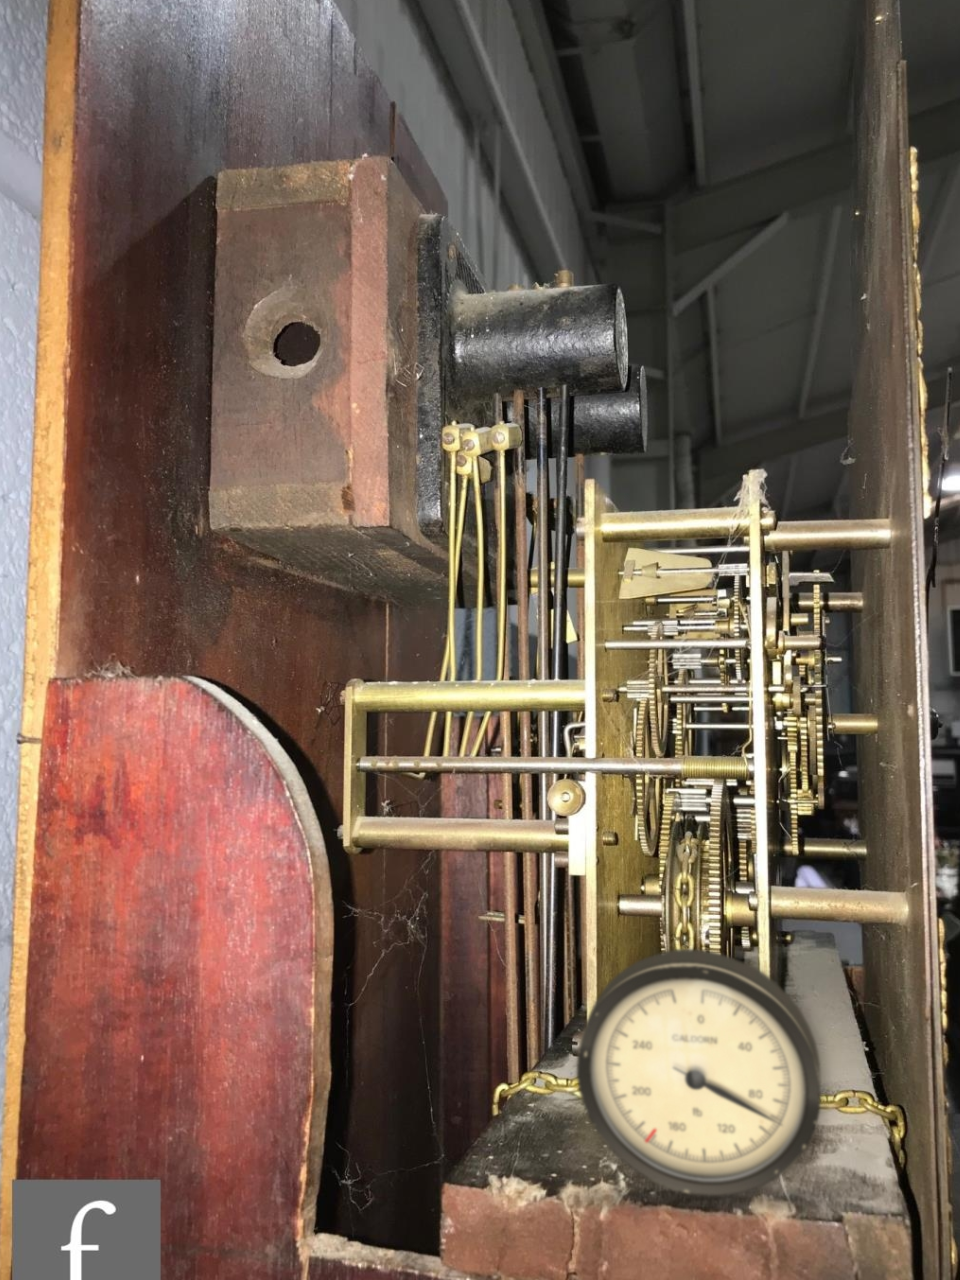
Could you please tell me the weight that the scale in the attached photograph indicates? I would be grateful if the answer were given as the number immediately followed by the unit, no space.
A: 90lb
